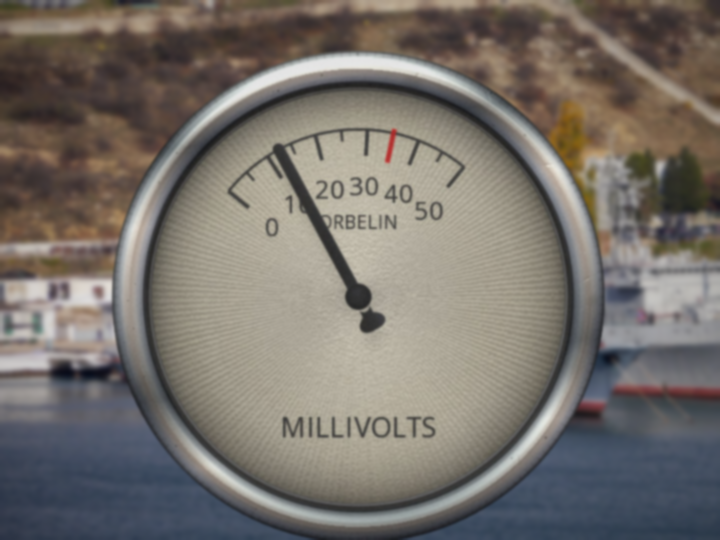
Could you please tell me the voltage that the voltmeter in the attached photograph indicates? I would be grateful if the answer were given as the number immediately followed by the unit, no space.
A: 12.5mV
